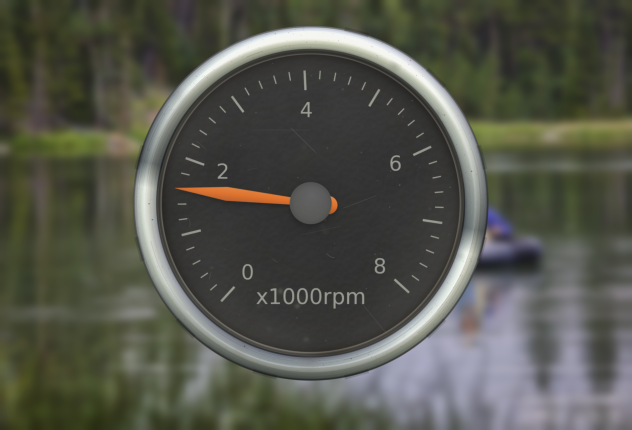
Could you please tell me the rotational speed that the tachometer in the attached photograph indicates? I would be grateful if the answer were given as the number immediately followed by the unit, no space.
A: 1600rpm
